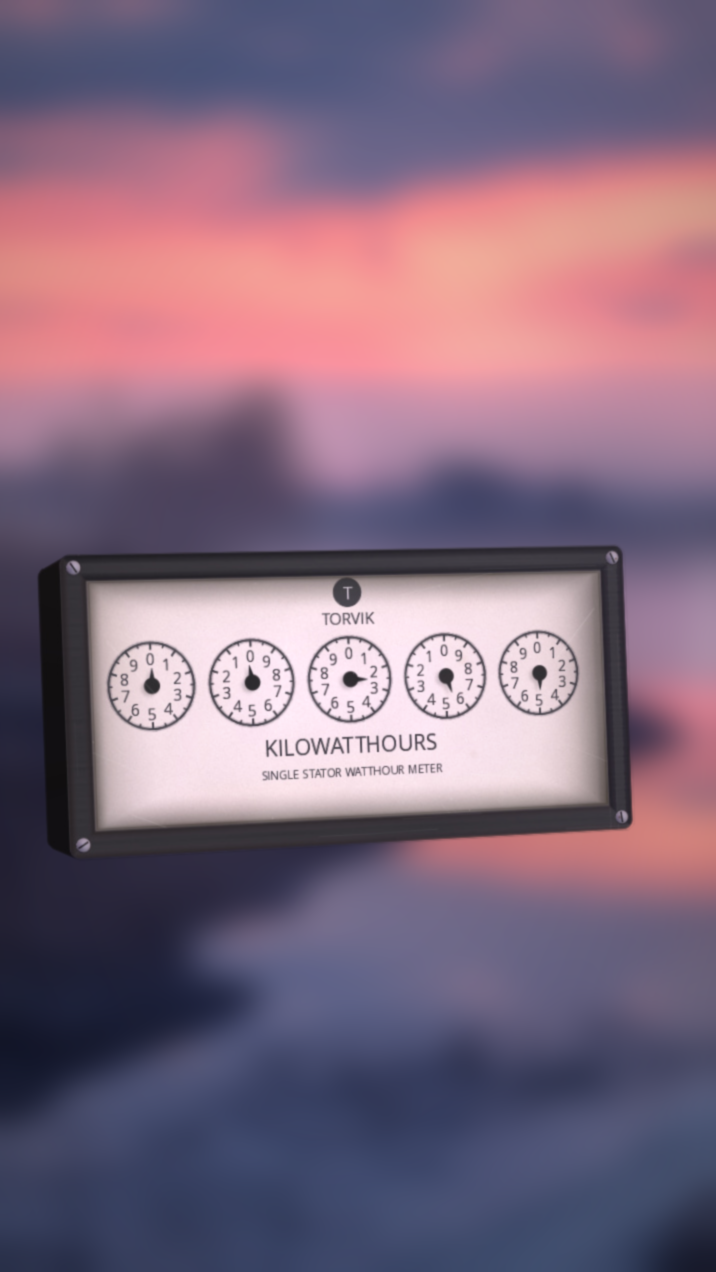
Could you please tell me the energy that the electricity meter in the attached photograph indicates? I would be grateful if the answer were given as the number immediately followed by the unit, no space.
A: 255kWh
